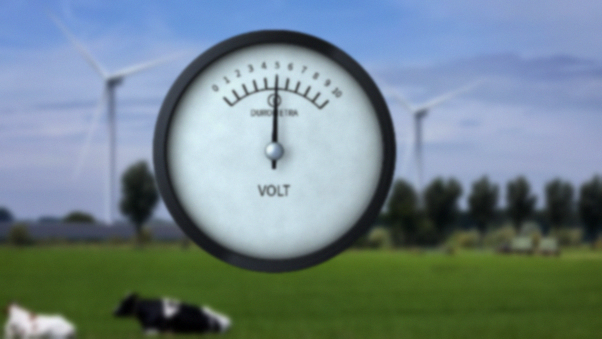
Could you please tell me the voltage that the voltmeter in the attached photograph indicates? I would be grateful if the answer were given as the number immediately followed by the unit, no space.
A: 5V
